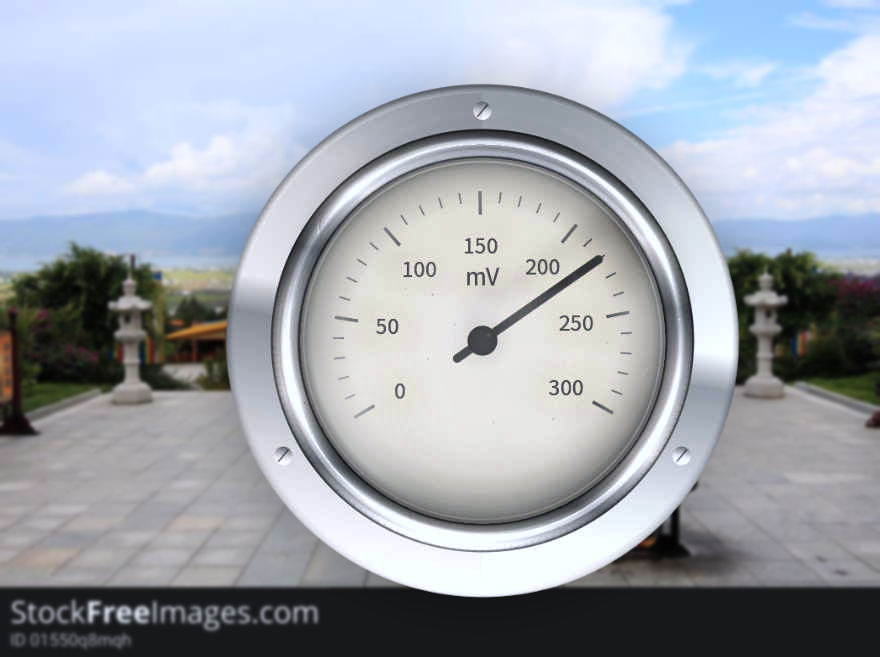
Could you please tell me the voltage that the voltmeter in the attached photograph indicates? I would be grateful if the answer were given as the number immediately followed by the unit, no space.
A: 220mV
